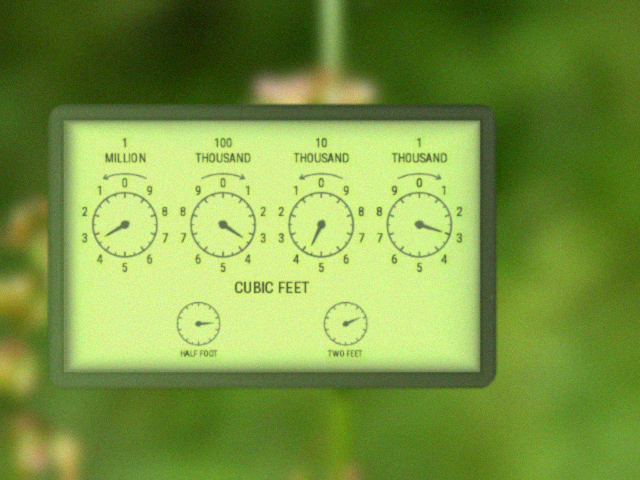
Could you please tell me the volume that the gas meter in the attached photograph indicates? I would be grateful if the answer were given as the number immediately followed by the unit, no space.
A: 334300ft³
